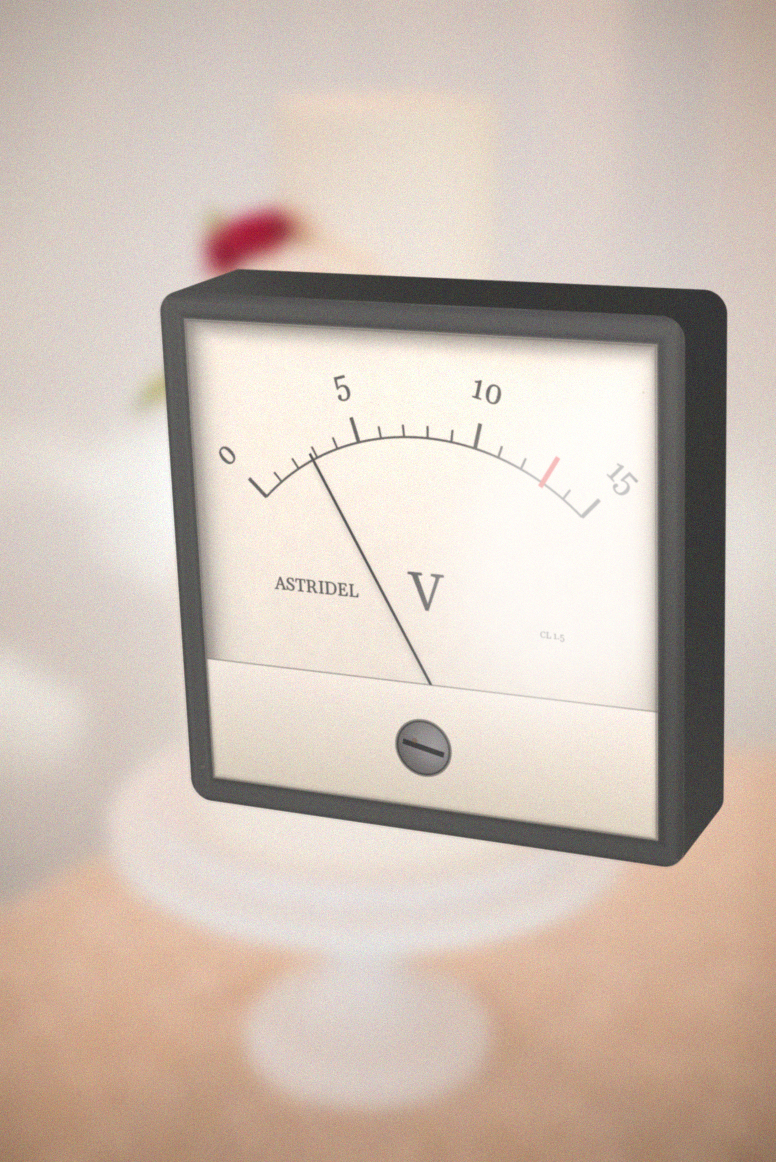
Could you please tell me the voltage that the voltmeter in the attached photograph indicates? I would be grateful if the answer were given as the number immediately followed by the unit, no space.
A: 3V
